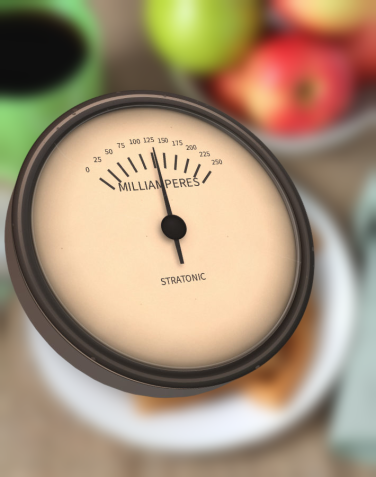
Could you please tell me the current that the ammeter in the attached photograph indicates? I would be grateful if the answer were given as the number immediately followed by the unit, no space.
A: 125mA
